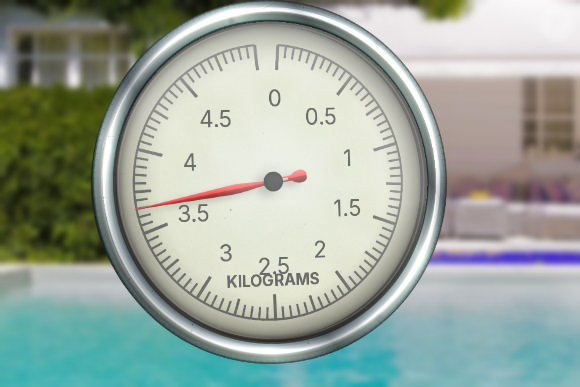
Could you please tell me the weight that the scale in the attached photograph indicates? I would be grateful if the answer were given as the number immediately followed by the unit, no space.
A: 3.65kg
